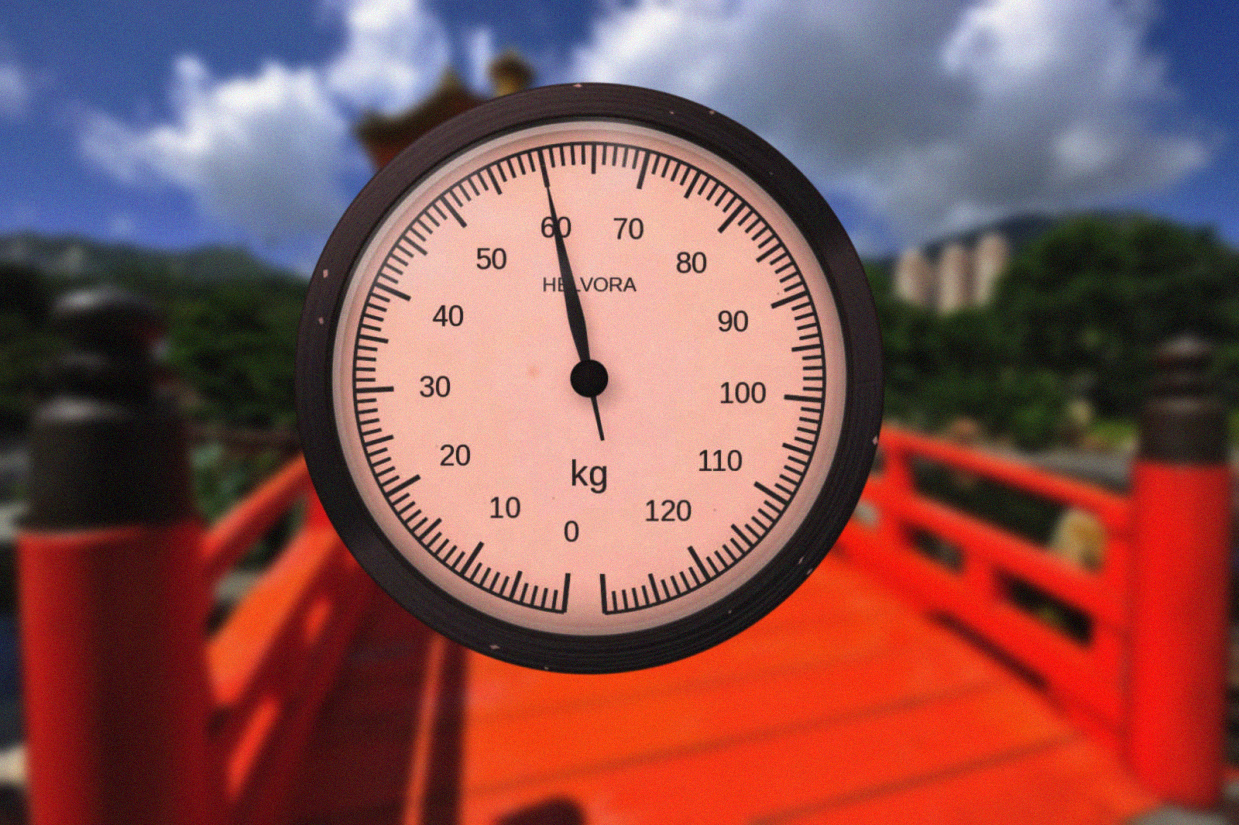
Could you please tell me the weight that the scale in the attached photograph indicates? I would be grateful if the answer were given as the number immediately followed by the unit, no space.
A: 60kg
